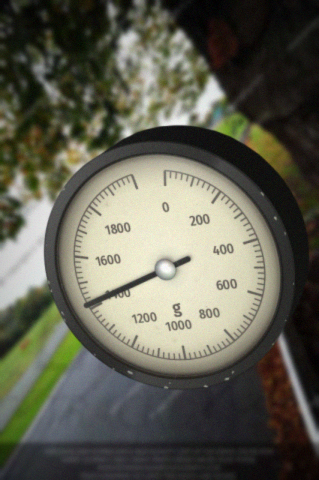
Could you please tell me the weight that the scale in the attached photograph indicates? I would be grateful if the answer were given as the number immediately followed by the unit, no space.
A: 1420g
